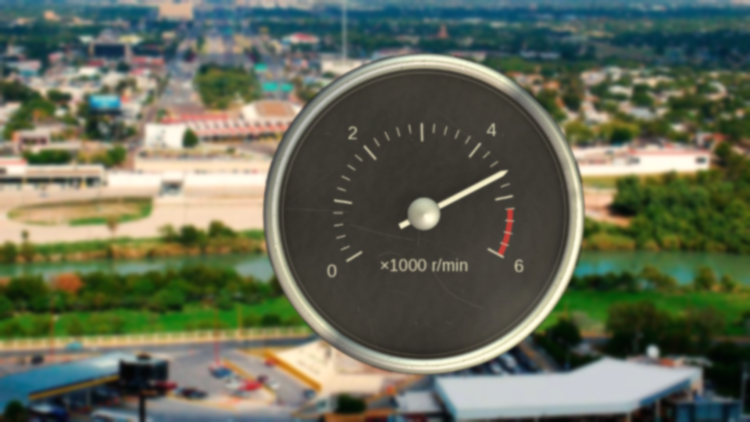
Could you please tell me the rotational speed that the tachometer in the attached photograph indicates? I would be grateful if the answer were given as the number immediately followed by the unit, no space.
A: 4600rpm
